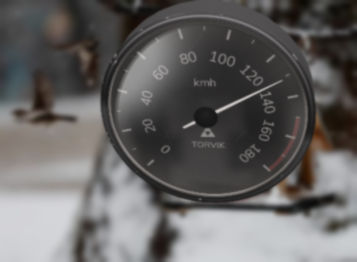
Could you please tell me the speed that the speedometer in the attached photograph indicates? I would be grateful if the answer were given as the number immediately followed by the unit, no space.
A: 130km/h
